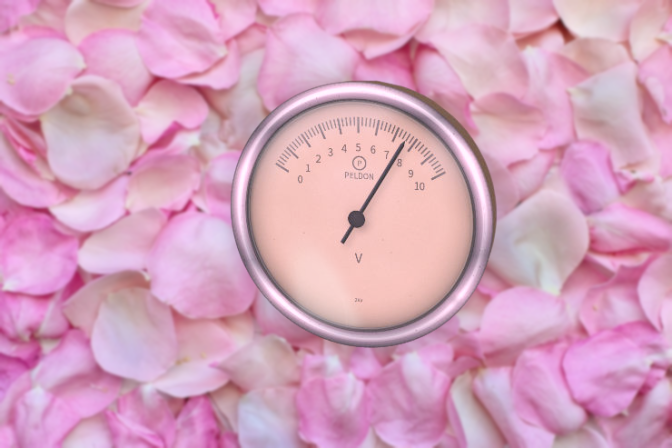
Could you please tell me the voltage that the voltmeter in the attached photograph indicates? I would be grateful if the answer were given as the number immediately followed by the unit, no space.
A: 7.6V
